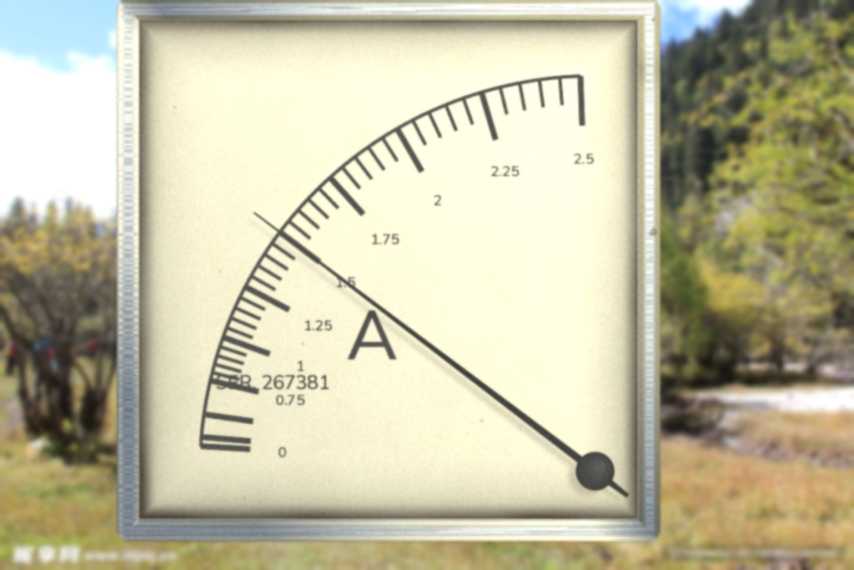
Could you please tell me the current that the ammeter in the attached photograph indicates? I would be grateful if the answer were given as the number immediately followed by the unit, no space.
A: 1.5A
